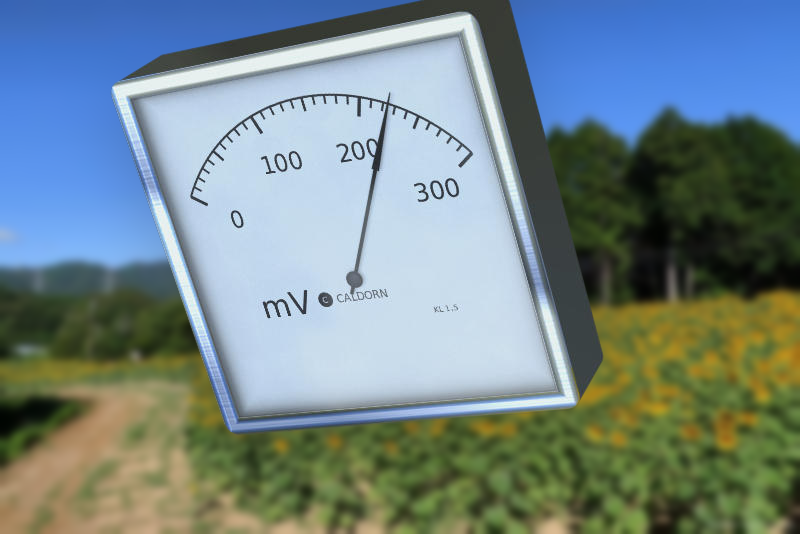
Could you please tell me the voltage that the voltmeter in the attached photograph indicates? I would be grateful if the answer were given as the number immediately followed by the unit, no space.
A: 225mV
